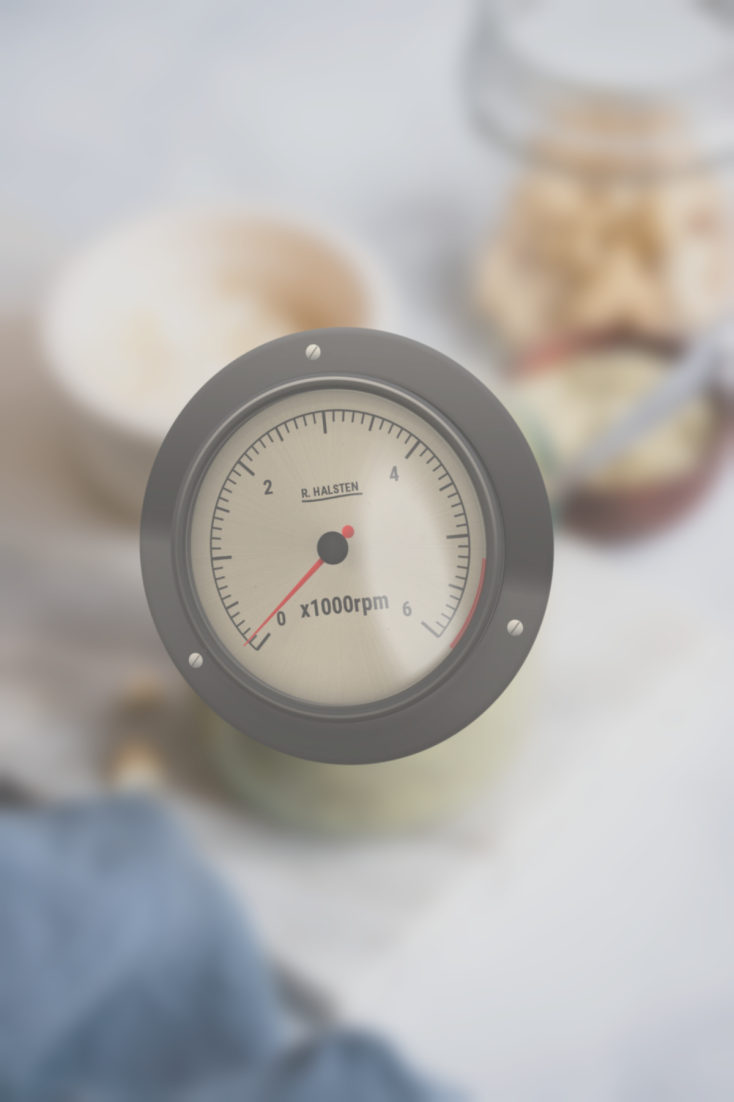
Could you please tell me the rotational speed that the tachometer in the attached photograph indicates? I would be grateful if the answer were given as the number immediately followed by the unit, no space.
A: 100rpm
